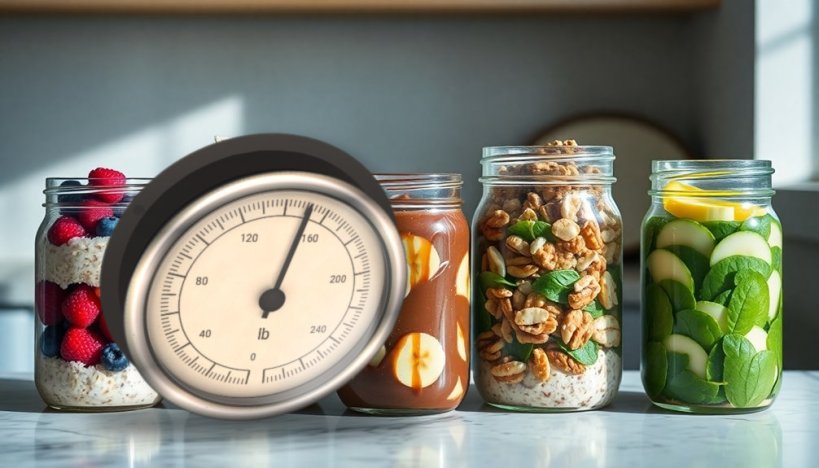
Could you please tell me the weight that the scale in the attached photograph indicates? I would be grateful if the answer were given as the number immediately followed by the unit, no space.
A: 150lb
